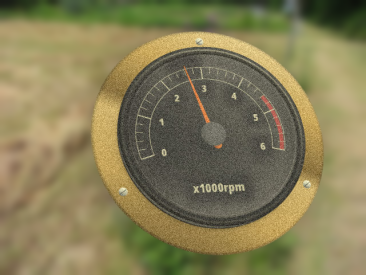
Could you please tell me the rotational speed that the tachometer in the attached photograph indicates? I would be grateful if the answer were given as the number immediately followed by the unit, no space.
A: 2600rpm
